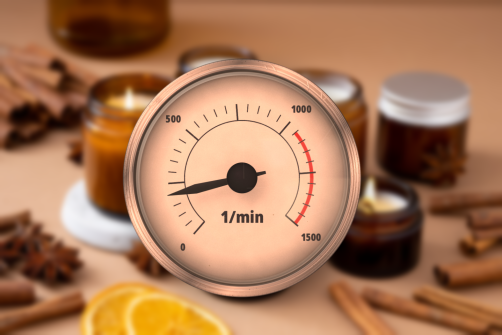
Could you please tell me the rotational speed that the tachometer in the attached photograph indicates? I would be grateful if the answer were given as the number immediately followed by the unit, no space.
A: 200rpm
